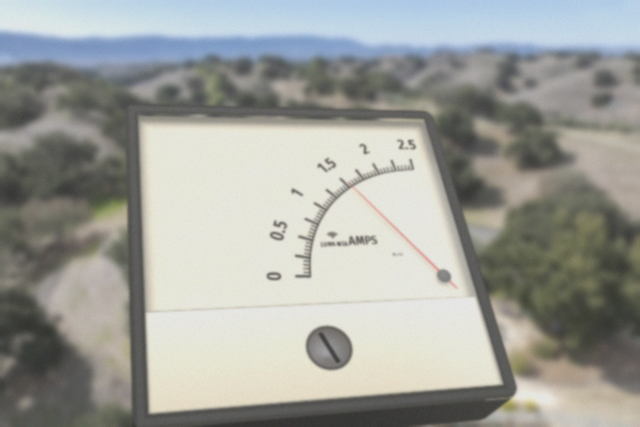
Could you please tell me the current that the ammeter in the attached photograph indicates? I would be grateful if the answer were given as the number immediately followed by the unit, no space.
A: 1.5A
